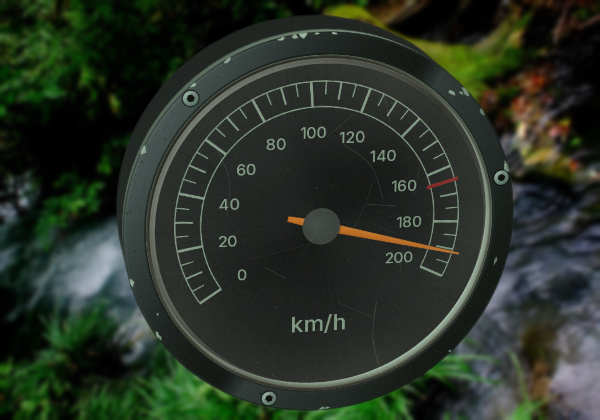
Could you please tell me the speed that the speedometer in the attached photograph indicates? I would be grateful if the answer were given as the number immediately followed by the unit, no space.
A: 190km/h
